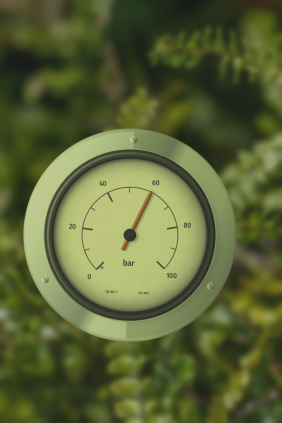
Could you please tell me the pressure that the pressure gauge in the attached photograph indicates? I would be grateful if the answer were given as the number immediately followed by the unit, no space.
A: 60bar
